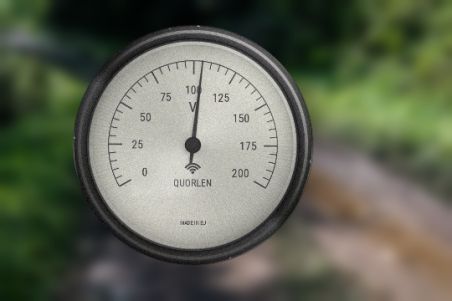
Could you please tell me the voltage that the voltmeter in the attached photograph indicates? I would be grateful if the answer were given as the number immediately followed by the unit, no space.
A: 105V
